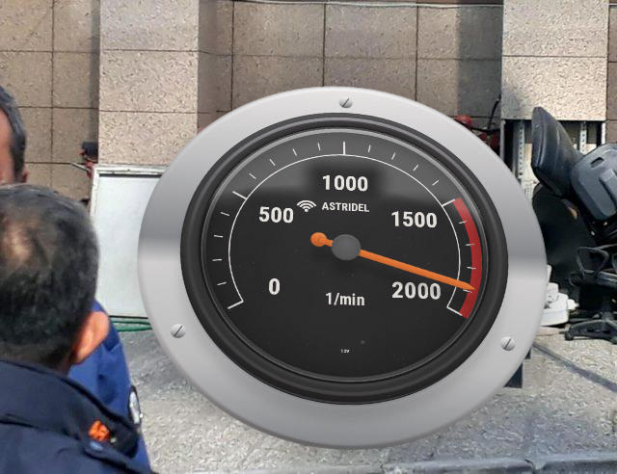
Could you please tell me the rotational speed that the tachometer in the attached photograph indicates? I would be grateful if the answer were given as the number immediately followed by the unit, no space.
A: 1900rpm
